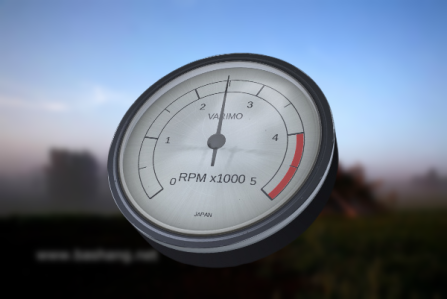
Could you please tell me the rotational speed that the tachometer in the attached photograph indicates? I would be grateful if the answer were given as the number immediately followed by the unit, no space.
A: 2500rpm
